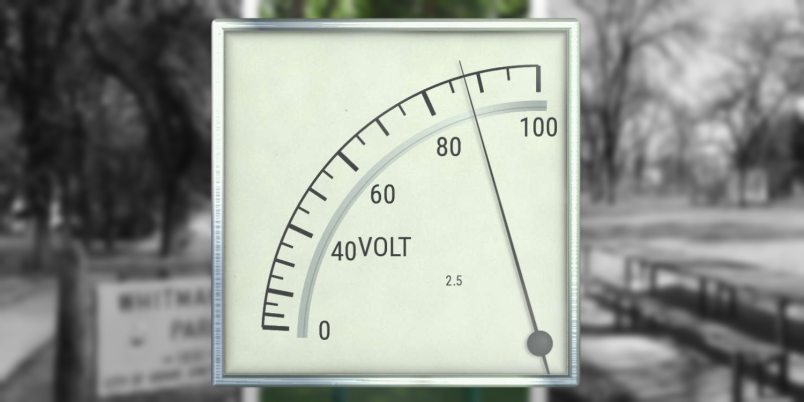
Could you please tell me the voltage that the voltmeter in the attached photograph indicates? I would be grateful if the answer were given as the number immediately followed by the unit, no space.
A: 87.5V
